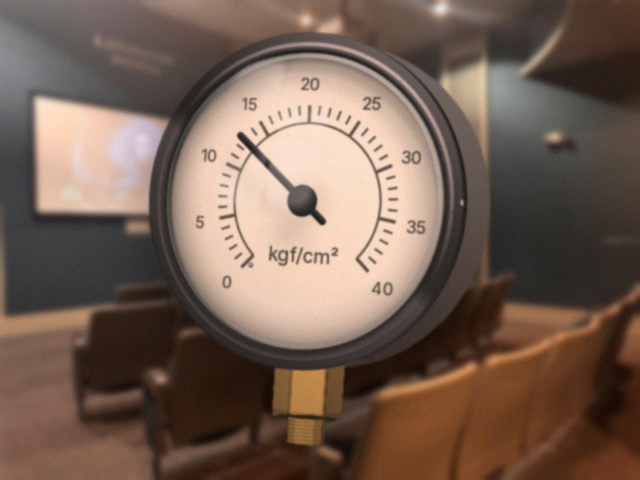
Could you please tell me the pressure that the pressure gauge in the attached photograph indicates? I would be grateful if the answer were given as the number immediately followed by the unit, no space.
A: 13kg/cm²
